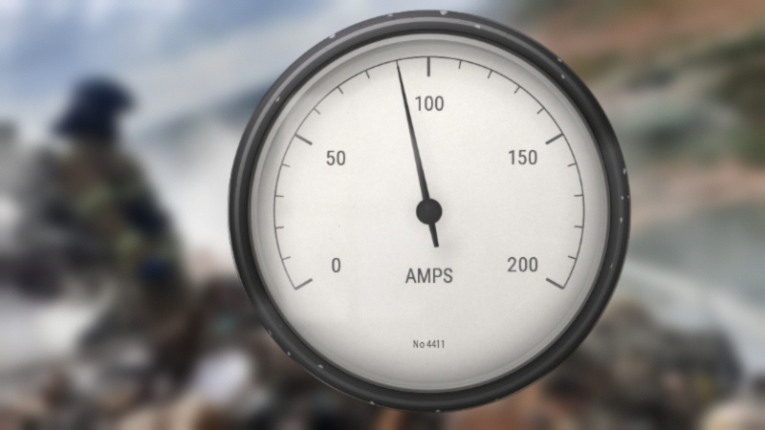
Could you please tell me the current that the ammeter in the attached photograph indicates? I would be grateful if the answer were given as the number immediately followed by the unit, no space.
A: 90A
